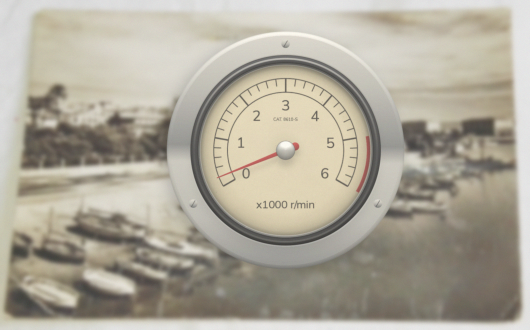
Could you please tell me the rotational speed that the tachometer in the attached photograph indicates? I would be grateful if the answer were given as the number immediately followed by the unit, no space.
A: 200rpm
